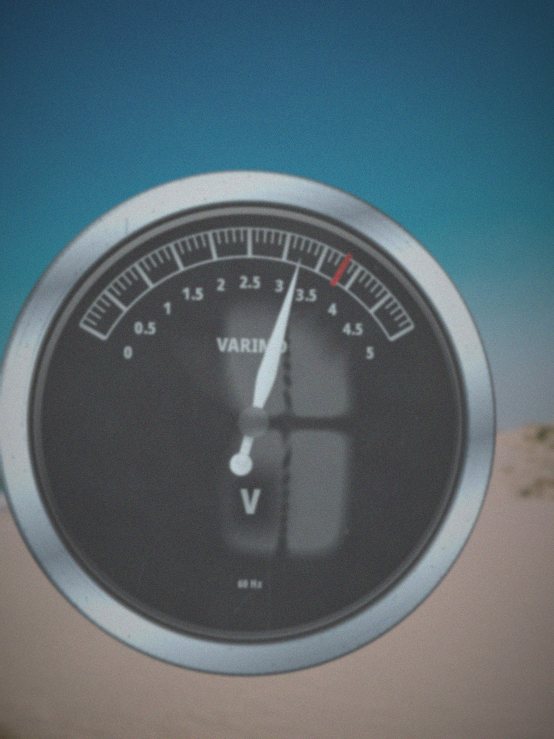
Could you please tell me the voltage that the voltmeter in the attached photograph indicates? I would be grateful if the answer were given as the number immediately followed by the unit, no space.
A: 3.2V
